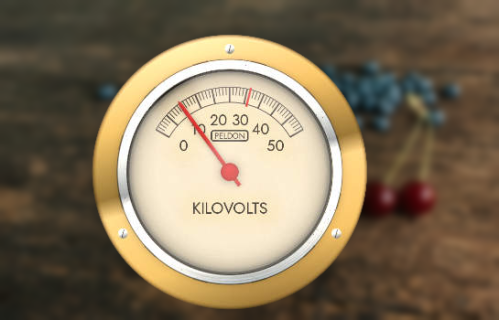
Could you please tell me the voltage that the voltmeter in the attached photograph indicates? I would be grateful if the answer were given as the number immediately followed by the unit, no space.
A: 10kV
